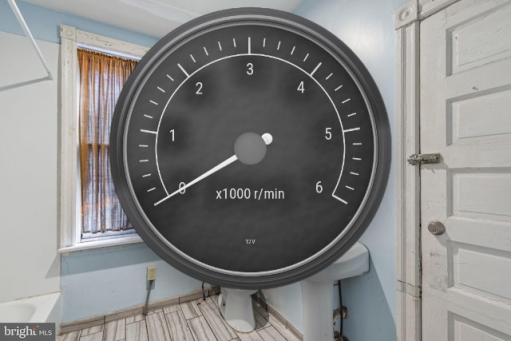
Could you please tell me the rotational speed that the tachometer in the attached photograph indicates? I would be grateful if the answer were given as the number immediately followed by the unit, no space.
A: 0rpm
